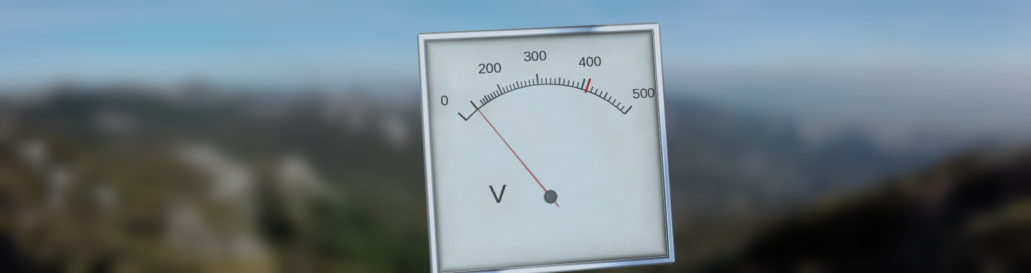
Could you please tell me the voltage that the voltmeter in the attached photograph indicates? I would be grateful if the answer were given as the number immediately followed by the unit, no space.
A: 100V
